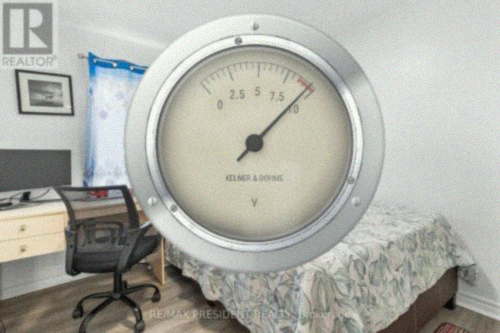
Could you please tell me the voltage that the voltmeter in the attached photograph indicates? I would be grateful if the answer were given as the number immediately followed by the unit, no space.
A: 9.5V
